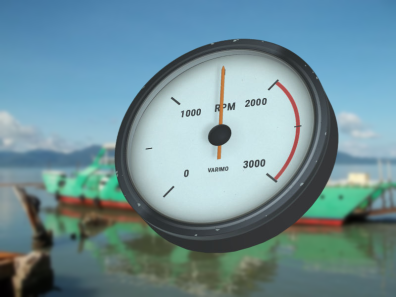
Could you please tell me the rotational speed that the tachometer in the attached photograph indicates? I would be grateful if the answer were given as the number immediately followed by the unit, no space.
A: 1500rpm
